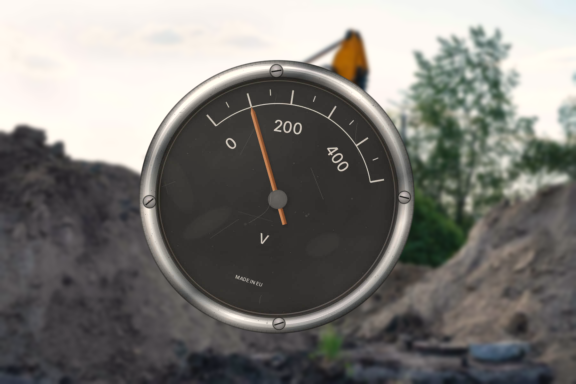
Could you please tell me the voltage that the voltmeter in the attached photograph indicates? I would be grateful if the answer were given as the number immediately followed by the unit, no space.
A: 100V
